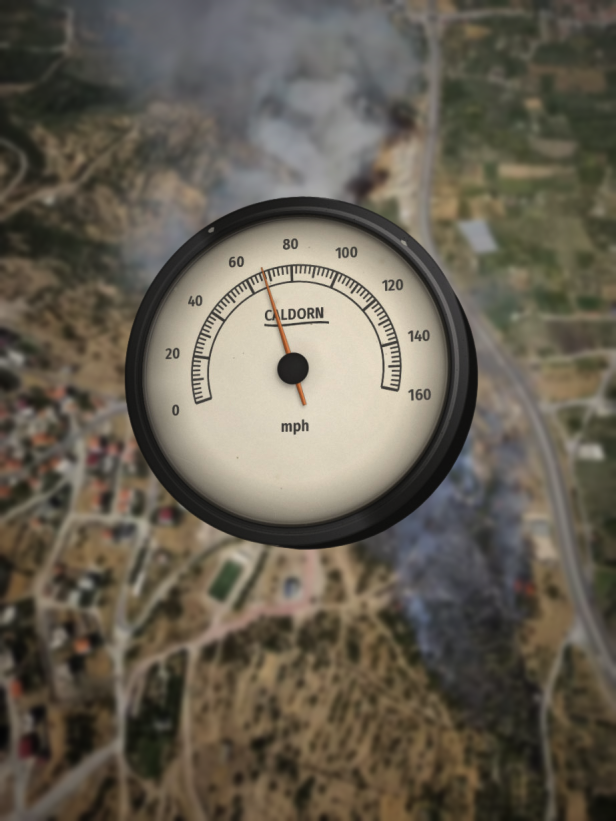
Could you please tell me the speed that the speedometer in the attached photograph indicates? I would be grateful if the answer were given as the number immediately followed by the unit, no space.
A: 68mph
